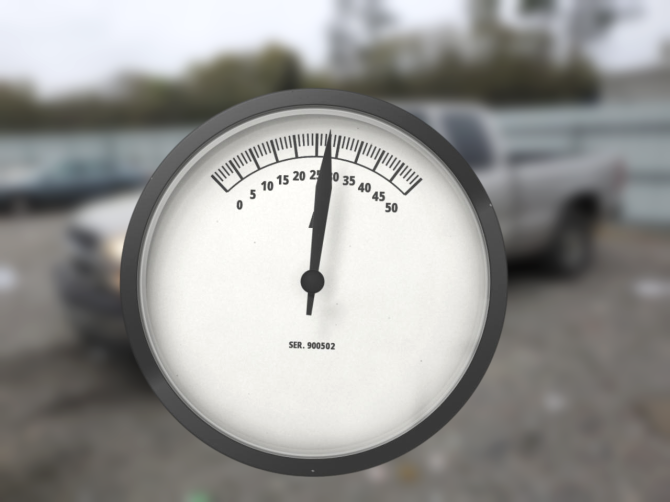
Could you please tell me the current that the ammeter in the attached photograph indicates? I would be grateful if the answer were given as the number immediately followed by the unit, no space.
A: 28A
